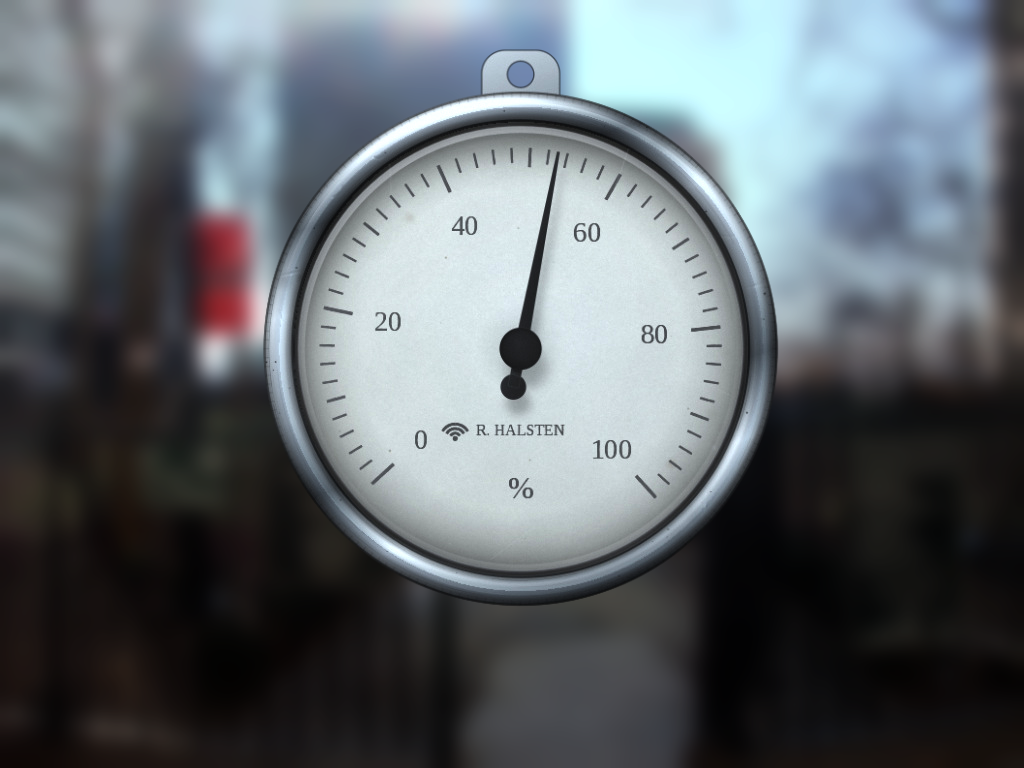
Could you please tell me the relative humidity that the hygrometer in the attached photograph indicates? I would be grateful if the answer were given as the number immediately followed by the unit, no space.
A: 53%
